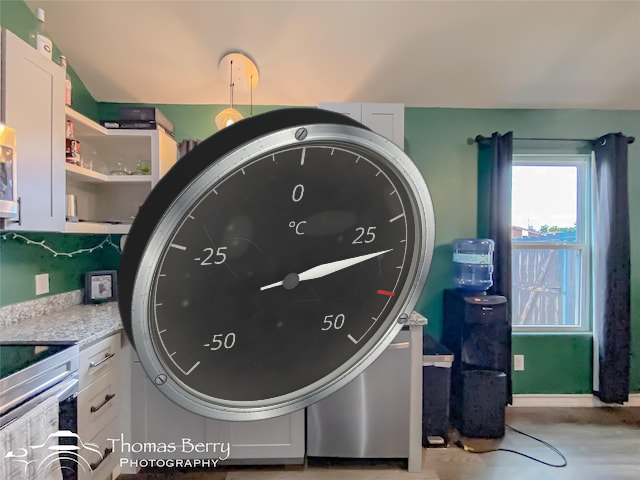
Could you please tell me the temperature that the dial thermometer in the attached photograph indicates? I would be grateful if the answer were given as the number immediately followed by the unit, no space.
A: 30°C
